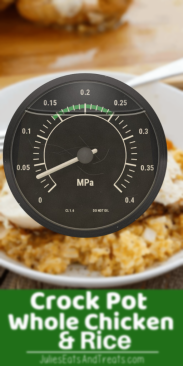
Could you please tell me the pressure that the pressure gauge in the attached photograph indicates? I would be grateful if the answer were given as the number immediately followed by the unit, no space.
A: 0.03MPa
